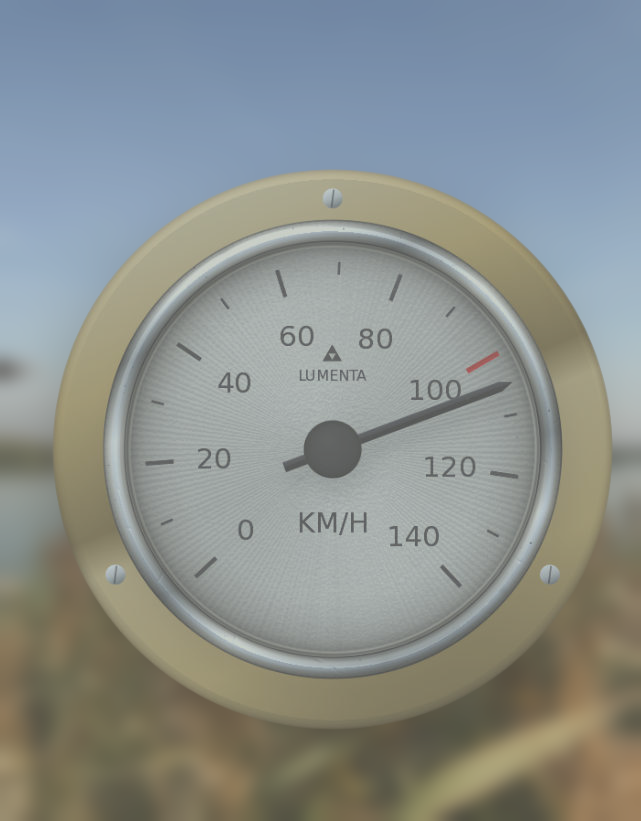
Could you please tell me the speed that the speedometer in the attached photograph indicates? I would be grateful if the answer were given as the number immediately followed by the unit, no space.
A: 105km/h
